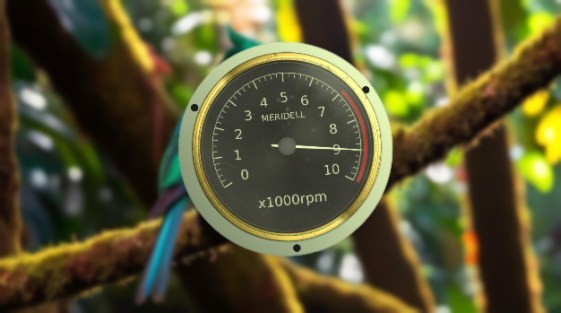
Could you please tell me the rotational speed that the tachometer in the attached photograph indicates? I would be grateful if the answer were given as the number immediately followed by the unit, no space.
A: 9000rpm
